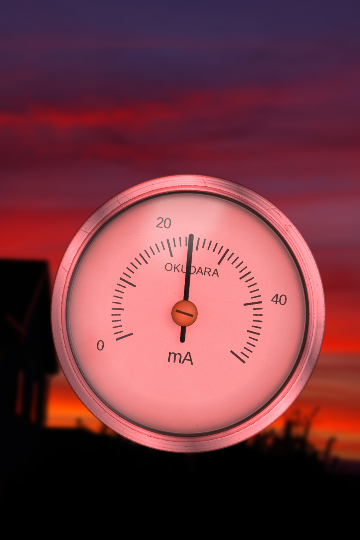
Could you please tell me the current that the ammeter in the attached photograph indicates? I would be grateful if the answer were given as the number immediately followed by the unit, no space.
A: 24mA
